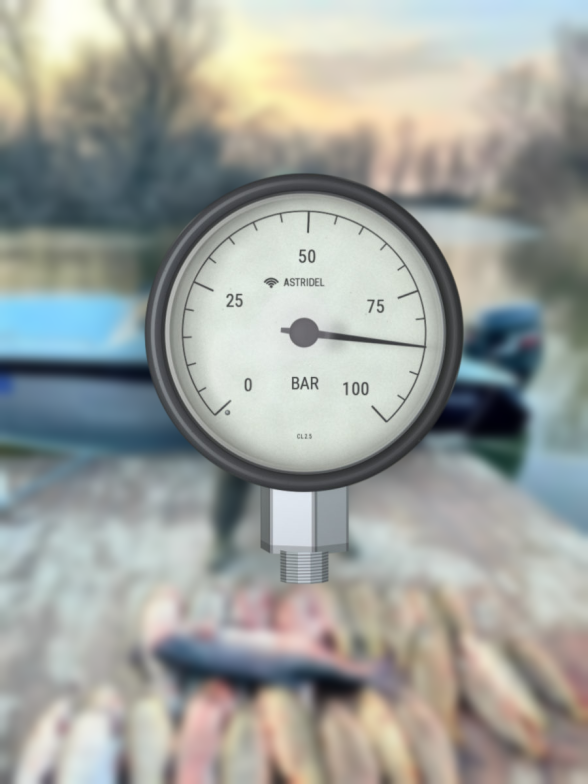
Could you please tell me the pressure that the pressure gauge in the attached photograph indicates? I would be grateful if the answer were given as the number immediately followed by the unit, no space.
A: 85bar
